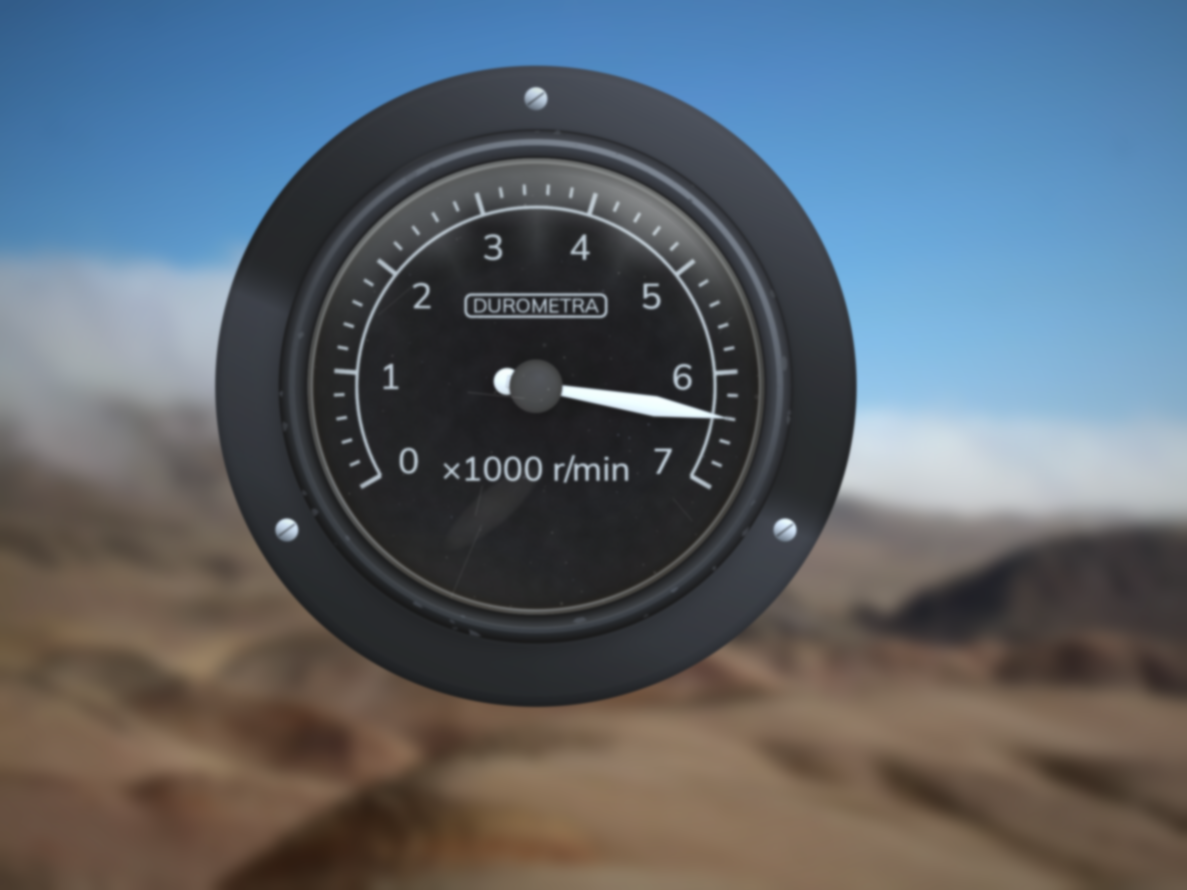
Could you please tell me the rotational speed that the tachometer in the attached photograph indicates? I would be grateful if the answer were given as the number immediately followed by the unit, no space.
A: 6400rpm
